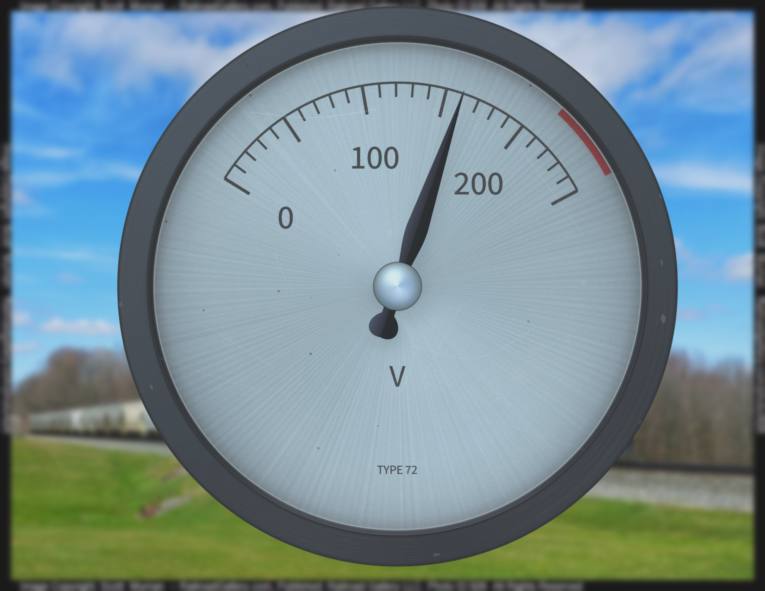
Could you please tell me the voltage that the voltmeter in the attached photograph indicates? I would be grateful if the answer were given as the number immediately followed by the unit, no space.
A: 160V
